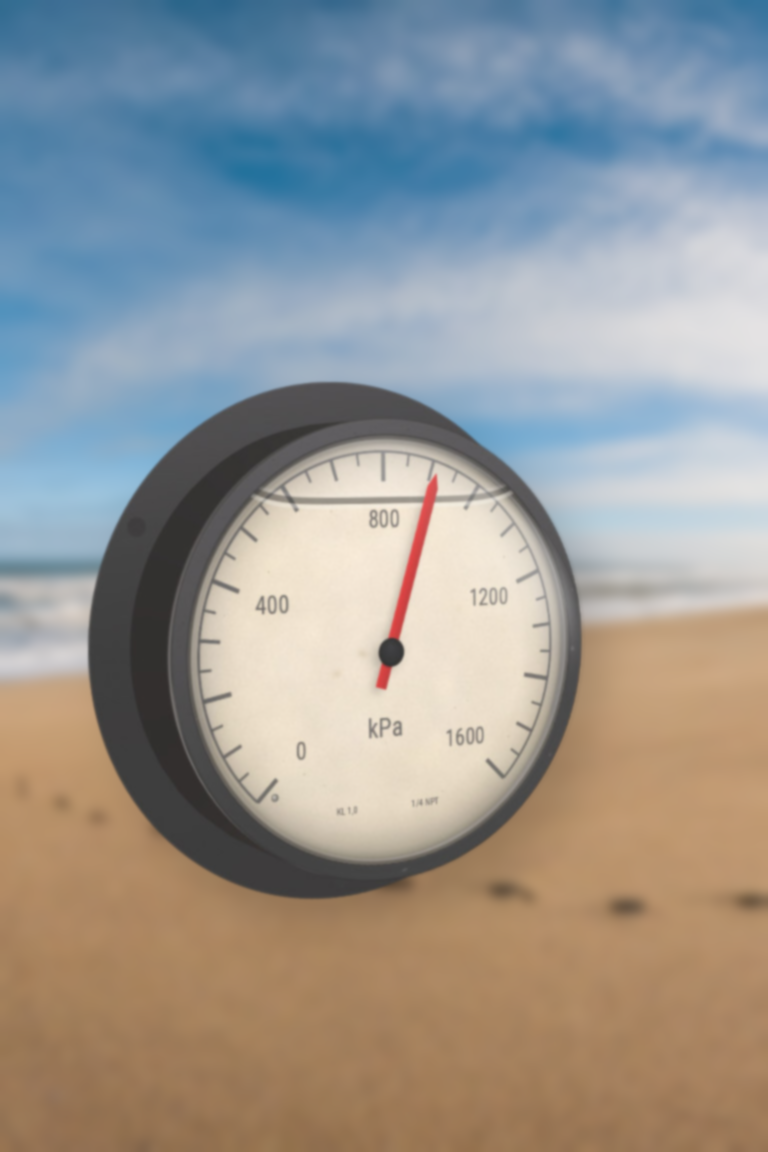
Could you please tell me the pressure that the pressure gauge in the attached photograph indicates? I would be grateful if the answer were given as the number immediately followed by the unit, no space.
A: 900kPa
